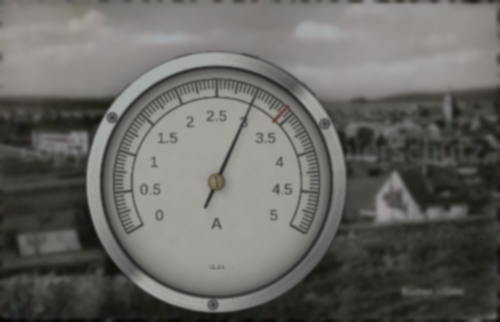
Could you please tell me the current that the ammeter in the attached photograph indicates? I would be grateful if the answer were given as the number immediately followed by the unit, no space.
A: 3A
